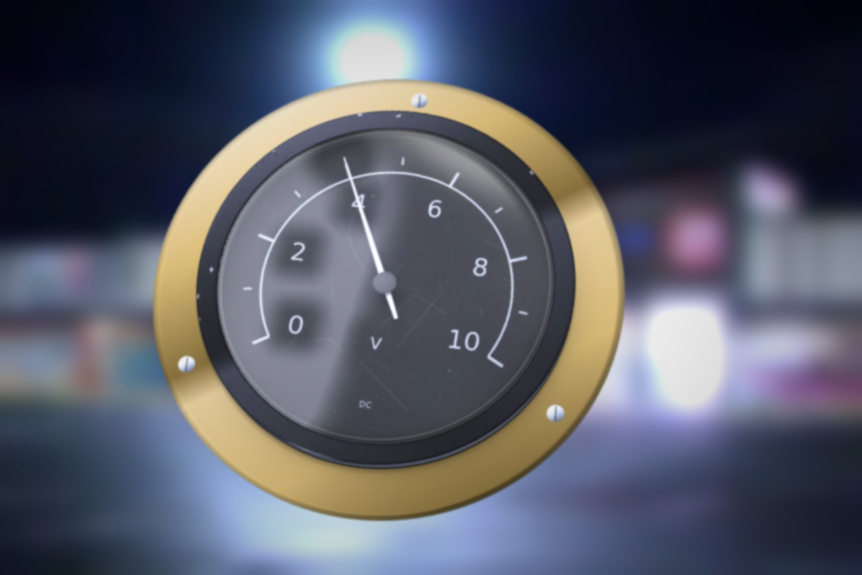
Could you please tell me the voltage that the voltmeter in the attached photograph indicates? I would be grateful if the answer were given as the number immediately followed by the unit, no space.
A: 4V
